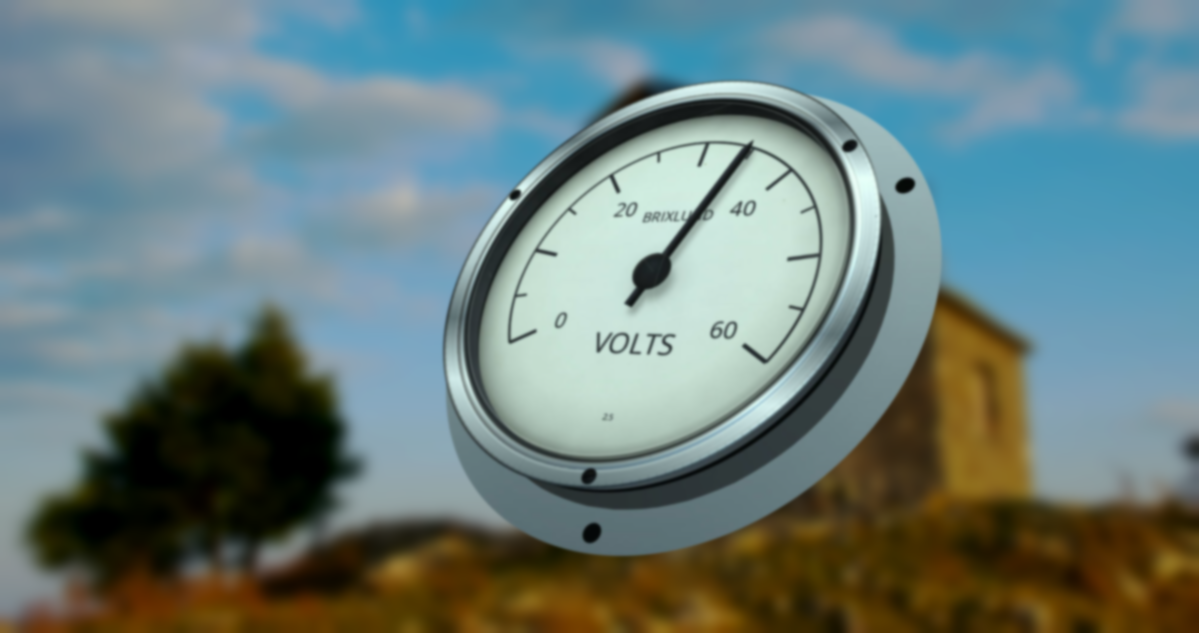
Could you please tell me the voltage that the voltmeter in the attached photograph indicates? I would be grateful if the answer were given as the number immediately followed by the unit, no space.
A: 35V
